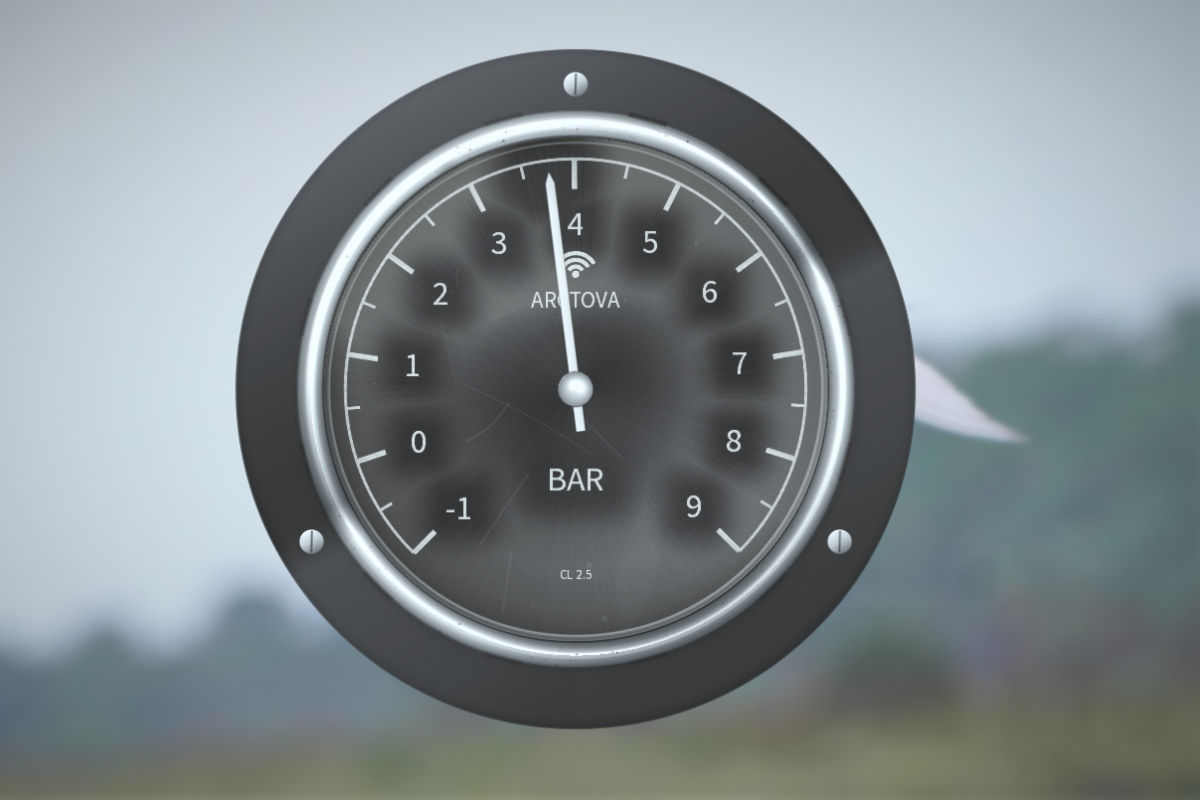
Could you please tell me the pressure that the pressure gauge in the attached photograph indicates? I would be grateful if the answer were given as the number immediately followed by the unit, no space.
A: 3.75bar
